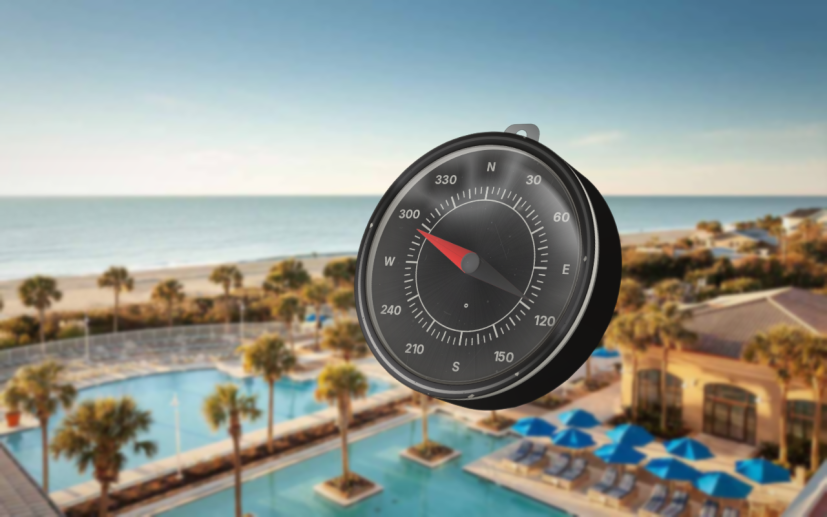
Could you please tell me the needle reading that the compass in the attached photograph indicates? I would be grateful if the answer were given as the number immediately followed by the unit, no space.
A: 295°
